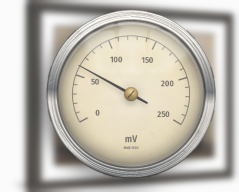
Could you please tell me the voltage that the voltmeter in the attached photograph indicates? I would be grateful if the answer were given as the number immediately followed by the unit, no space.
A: 60mV
